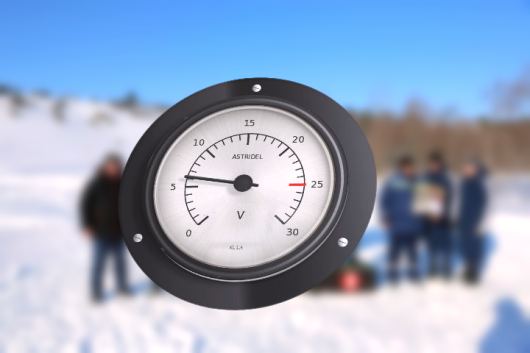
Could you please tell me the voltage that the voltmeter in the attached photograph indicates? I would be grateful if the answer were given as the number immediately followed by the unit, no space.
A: 6V
